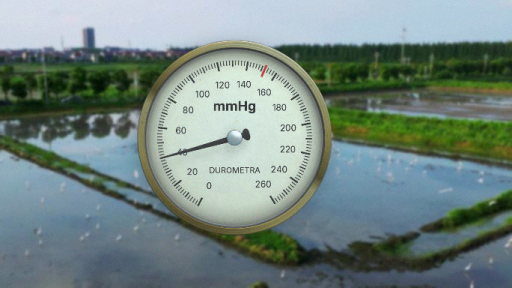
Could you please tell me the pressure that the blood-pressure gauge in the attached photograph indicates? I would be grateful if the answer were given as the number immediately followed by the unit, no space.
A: 40mmHg
